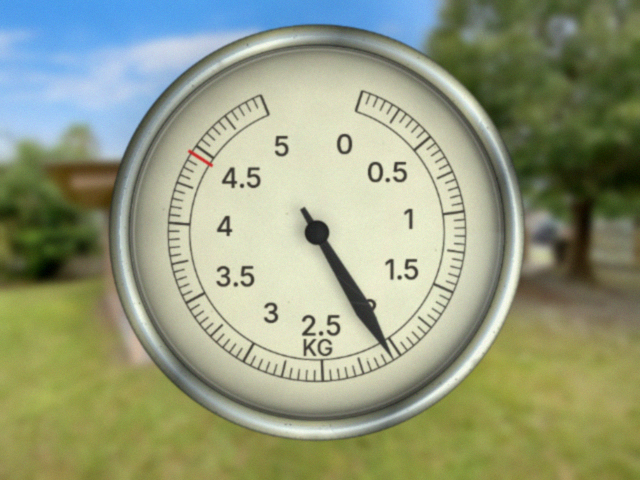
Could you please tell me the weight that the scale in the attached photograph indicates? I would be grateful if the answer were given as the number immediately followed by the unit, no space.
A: 2.05kg
